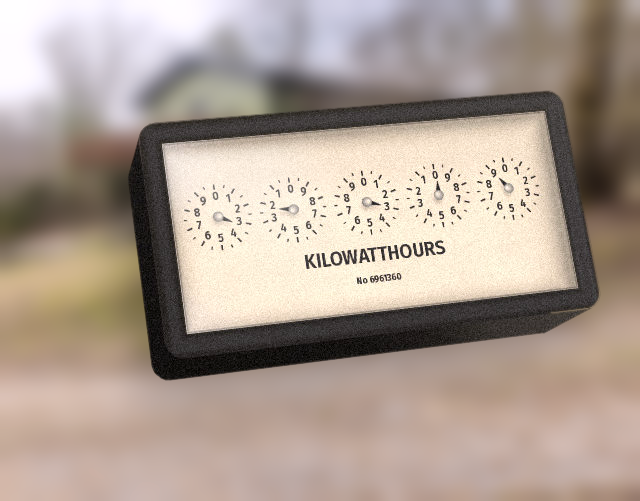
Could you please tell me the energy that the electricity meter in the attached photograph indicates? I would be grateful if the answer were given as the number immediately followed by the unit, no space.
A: 32299kWh
